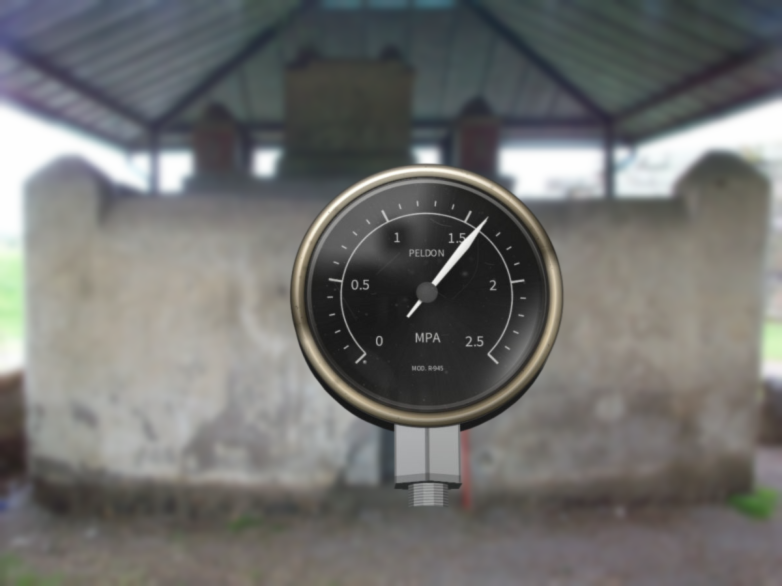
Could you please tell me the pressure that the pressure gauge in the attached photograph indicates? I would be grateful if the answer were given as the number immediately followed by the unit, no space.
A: 1.6MPa
